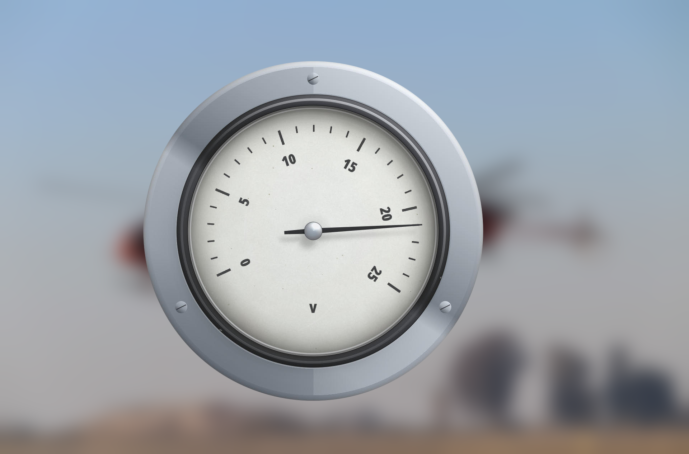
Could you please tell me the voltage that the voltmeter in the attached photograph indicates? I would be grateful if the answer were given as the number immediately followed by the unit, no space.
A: 21V
